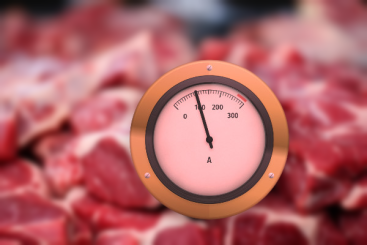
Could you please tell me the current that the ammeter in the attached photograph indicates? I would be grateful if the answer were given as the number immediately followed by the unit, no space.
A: 100A
